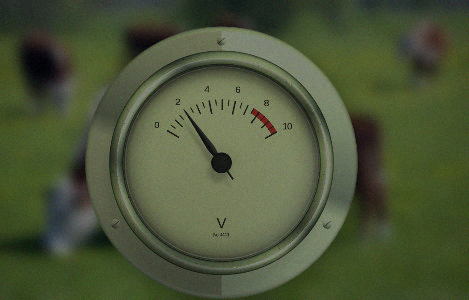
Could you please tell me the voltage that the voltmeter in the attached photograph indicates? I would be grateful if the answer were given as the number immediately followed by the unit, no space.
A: 2V
